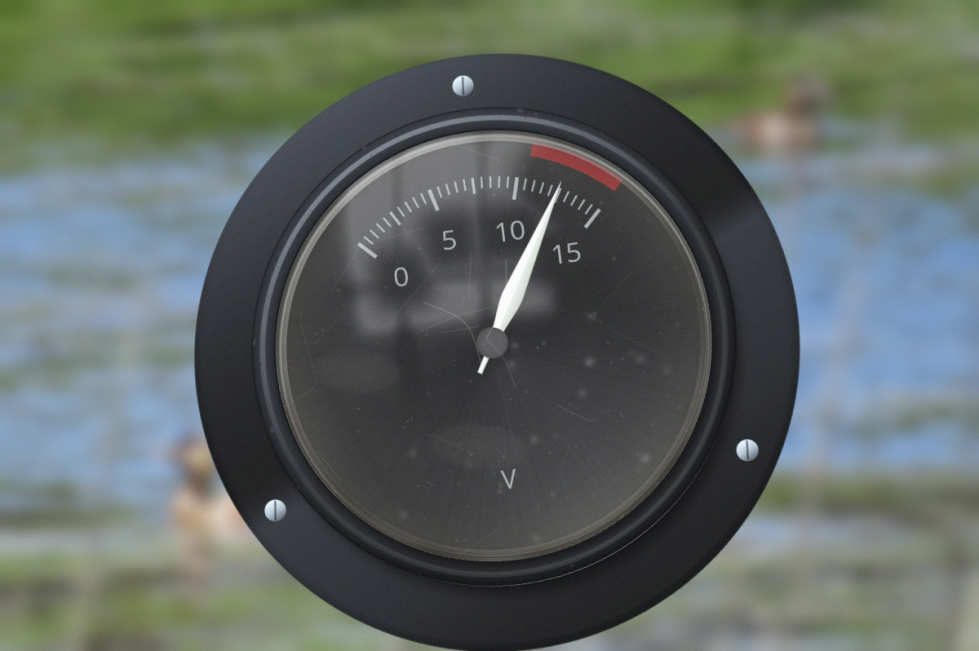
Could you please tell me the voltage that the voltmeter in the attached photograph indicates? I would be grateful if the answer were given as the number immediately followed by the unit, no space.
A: 12.5V
